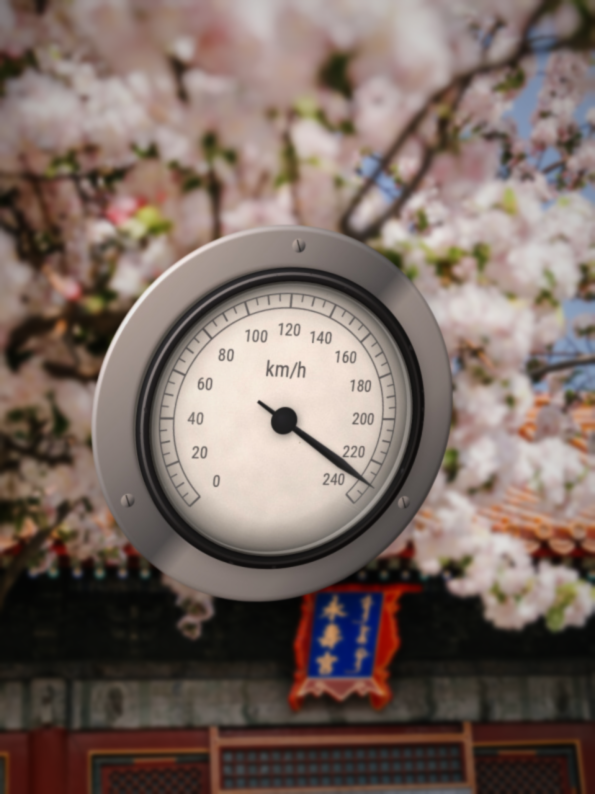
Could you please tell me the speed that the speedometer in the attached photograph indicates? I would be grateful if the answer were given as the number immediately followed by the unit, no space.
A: 230km/h
